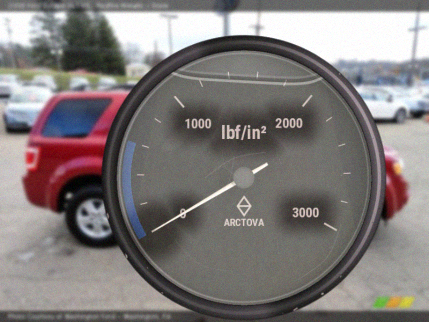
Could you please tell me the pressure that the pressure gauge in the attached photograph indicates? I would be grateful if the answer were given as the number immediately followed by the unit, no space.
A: 0psi
